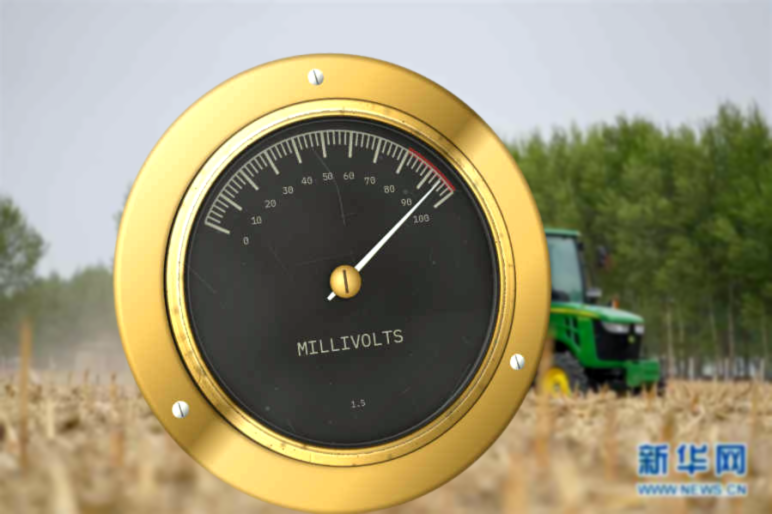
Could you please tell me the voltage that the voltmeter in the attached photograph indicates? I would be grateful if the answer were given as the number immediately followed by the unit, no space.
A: 94mV
